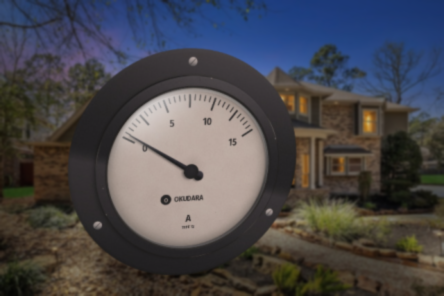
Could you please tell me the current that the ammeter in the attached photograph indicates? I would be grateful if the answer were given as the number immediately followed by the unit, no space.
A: 0.5A
